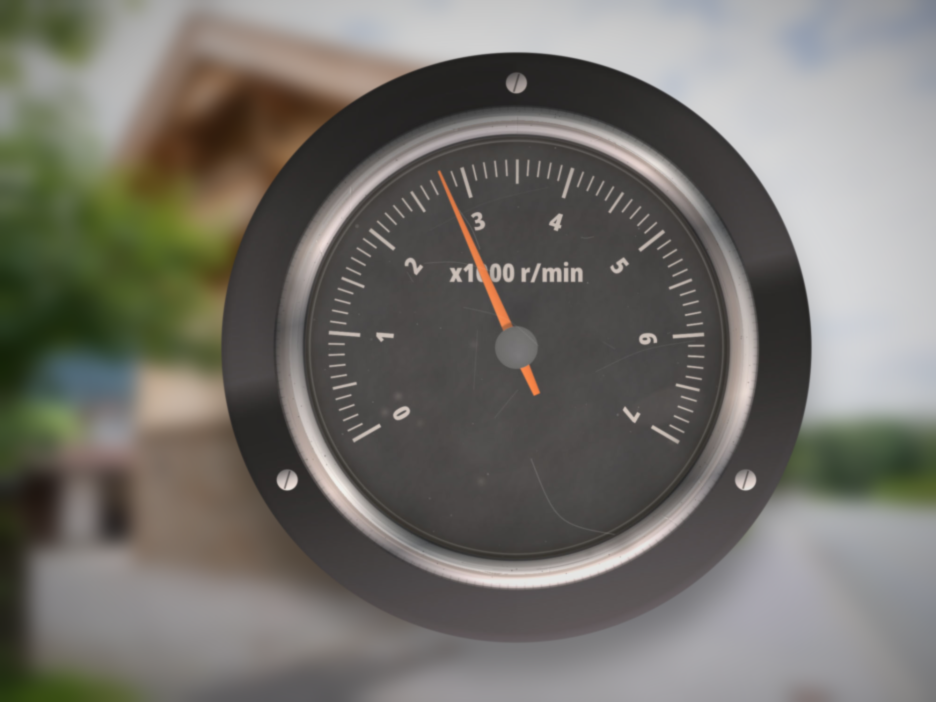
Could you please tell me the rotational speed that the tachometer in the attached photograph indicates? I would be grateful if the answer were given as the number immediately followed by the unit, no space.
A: 2800rpm
